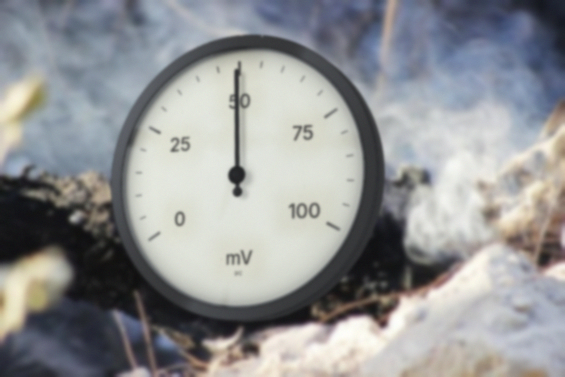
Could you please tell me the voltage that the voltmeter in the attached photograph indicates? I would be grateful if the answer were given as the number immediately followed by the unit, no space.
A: 50mV
